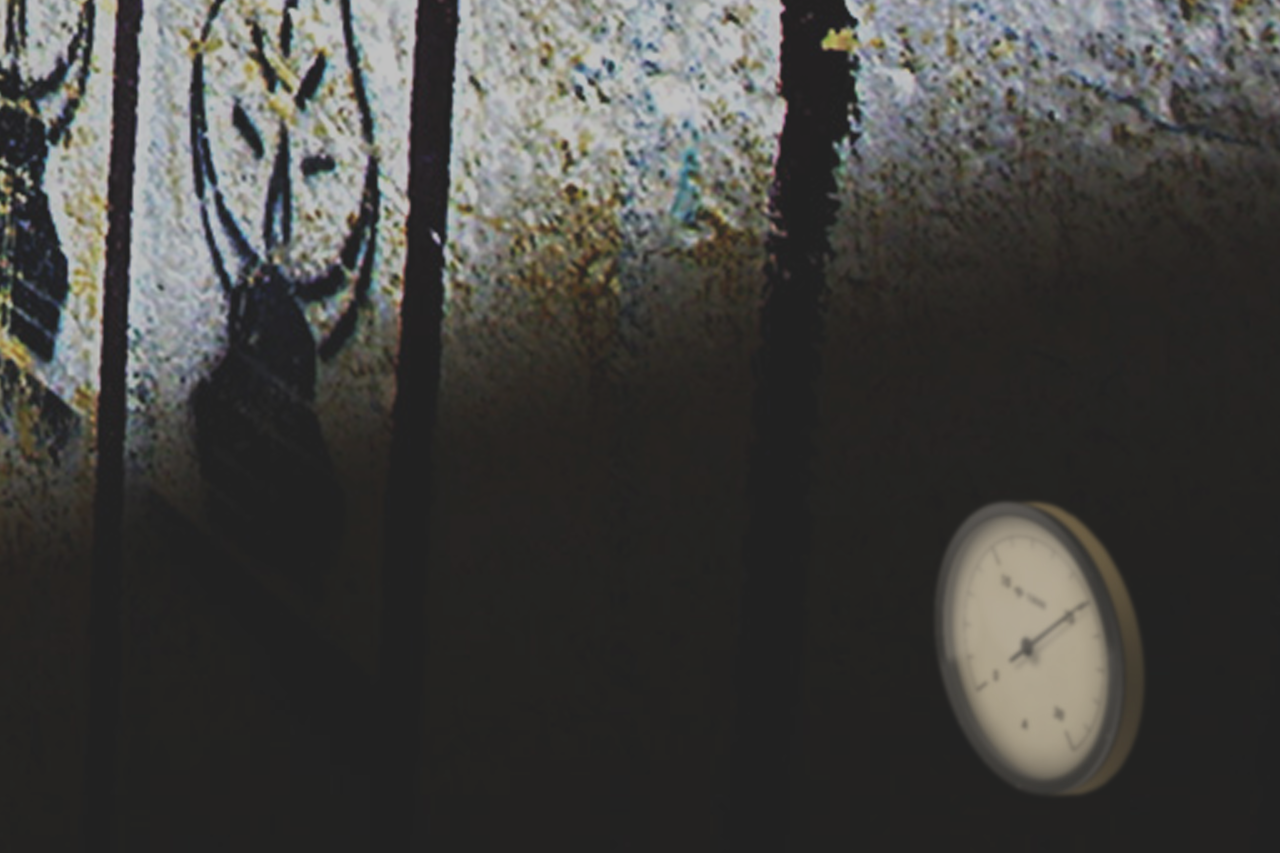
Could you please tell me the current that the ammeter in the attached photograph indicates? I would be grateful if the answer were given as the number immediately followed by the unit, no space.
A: 20A
